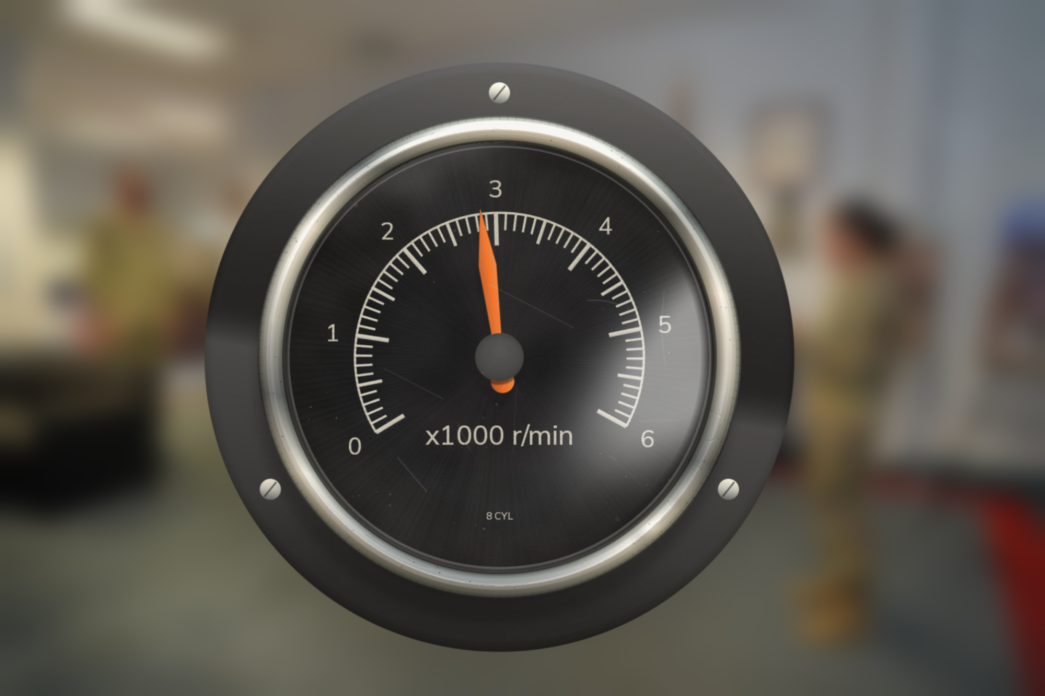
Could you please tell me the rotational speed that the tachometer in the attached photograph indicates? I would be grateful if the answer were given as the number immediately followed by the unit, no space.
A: 2850rpm
